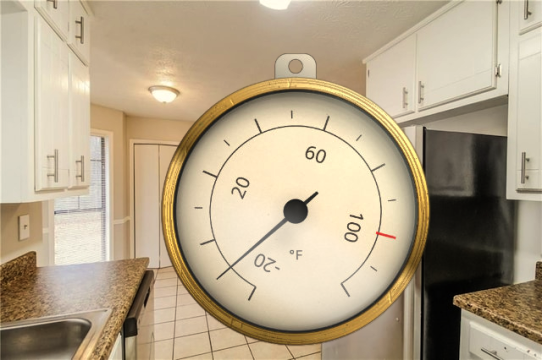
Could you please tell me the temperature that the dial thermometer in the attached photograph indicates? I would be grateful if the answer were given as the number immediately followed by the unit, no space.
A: -10°F
